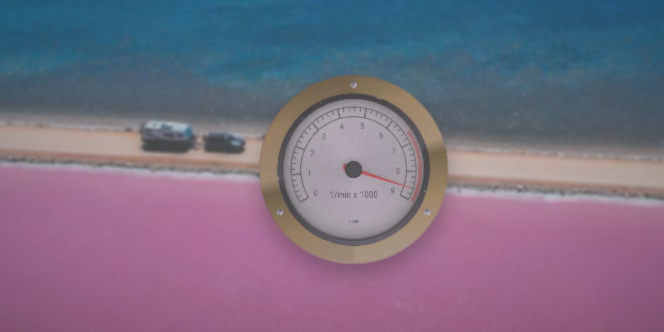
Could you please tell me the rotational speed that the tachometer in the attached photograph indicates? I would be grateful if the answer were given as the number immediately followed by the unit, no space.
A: 8600rpm
